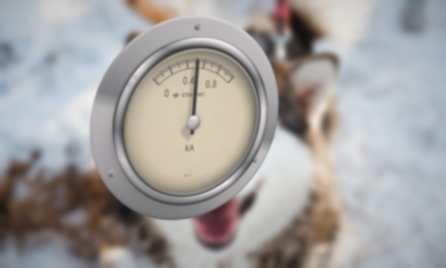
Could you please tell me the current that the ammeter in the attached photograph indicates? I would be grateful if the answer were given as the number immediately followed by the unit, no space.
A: 0.5kA
